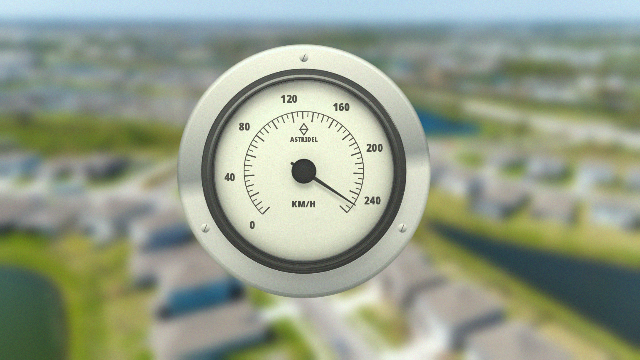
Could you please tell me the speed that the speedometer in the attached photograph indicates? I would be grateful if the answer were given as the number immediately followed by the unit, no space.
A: 250km/h
